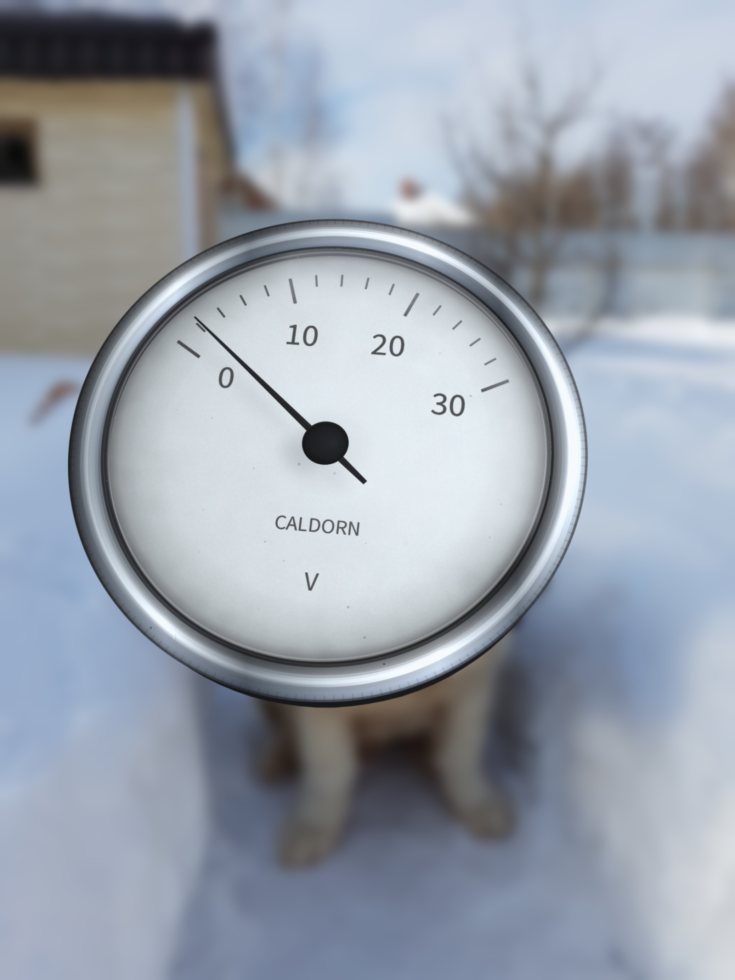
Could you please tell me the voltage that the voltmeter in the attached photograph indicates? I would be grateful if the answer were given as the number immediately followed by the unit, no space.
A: 2V
